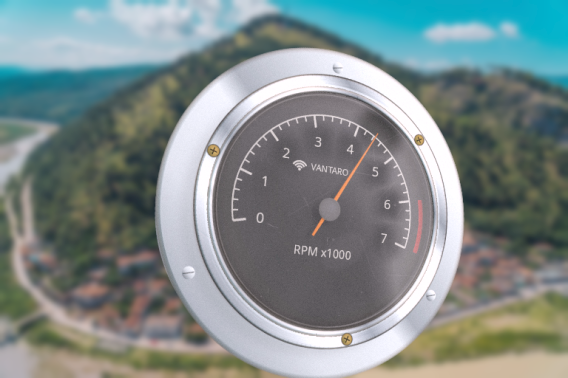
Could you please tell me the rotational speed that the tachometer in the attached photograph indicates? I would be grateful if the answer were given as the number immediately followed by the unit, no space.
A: 4400rpm
